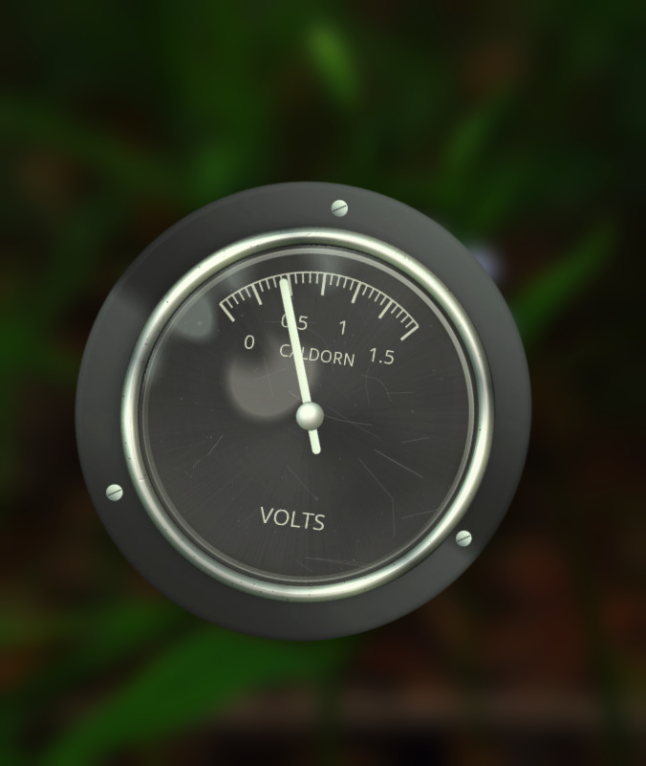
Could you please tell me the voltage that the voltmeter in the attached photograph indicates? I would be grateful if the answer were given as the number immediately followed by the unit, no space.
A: 0.45V
